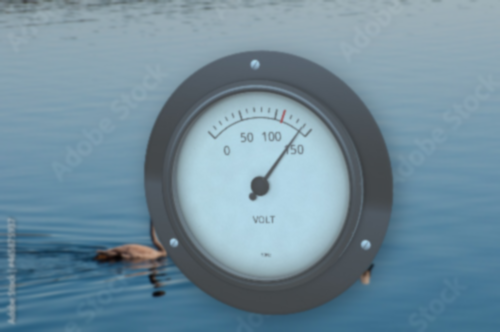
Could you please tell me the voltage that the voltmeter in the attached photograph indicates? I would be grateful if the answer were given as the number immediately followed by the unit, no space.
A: 140V
